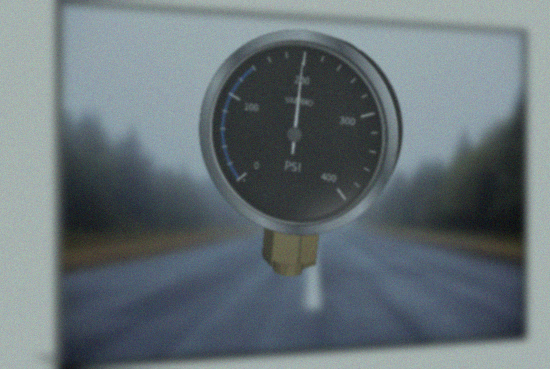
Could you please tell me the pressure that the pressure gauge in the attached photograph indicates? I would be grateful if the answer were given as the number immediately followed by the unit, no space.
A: 200psi
